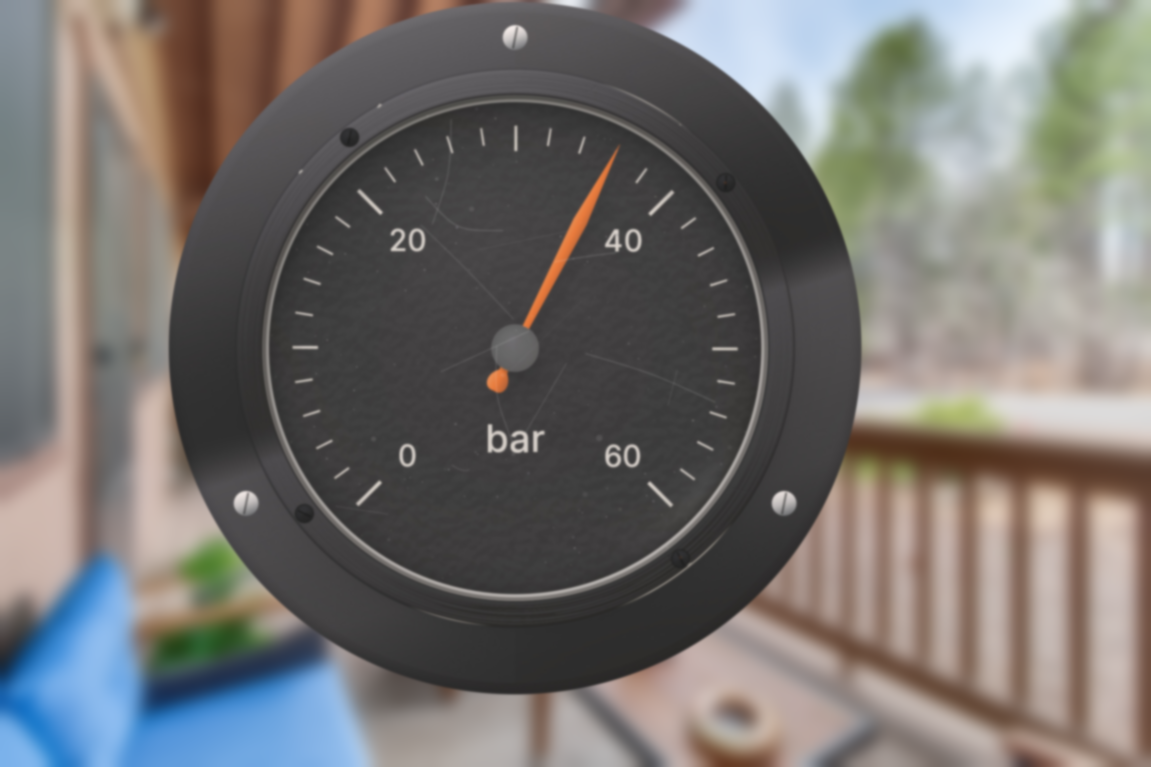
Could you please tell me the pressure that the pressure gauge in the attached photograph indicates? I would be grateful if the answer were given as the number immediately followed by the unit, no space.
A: 36bar
